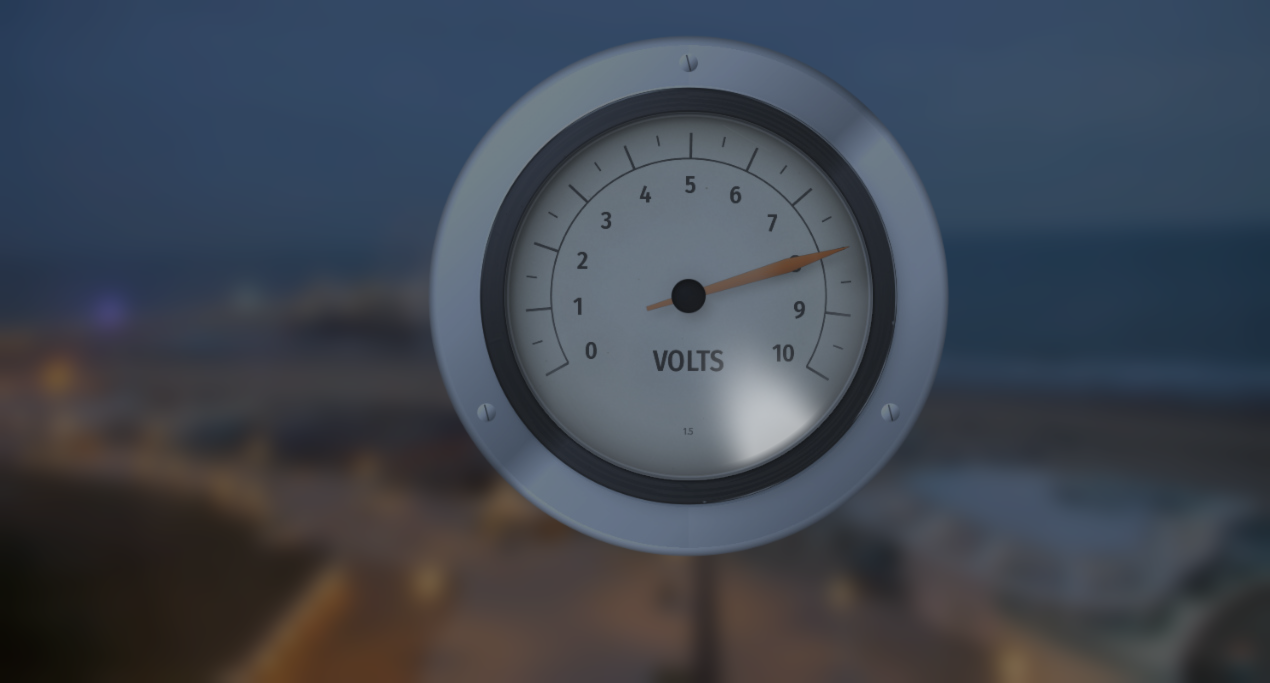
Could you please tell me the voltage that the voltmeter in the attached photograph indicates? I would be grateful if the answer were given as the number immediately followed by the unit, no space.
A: 8V
